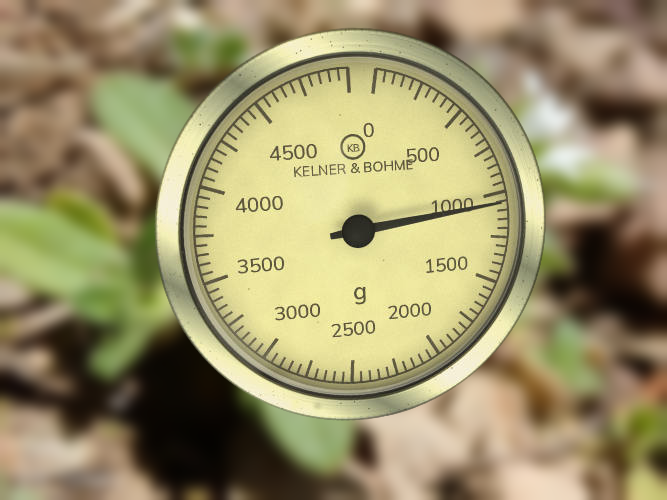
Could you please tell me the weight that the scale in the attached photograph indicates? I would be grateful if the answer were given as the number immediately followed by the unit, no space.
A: 1050g
